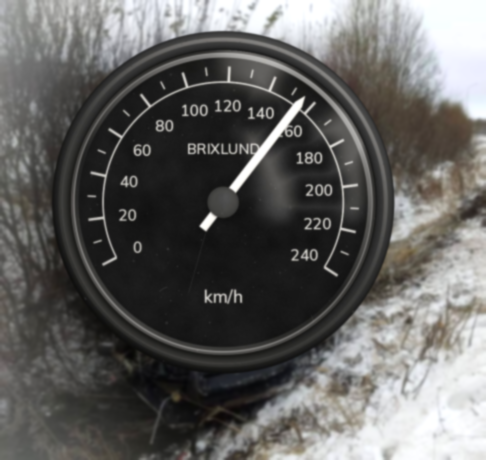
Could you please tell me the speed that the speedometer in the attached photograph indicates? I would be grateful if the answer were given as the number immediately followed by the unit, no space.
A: 155km/h
